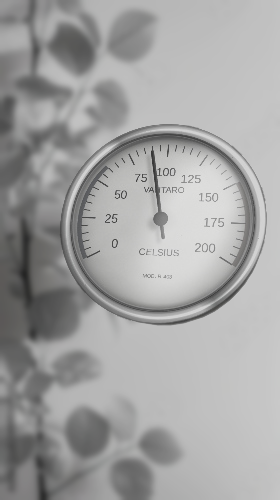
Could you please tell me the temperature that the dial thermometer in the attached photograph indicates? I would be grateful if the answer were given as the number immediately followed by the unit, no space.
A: 90°C
